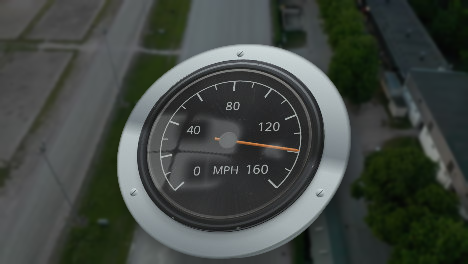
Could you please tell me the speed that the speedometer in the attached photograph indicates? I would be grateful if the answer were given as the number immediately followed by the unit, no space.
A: 140mph
